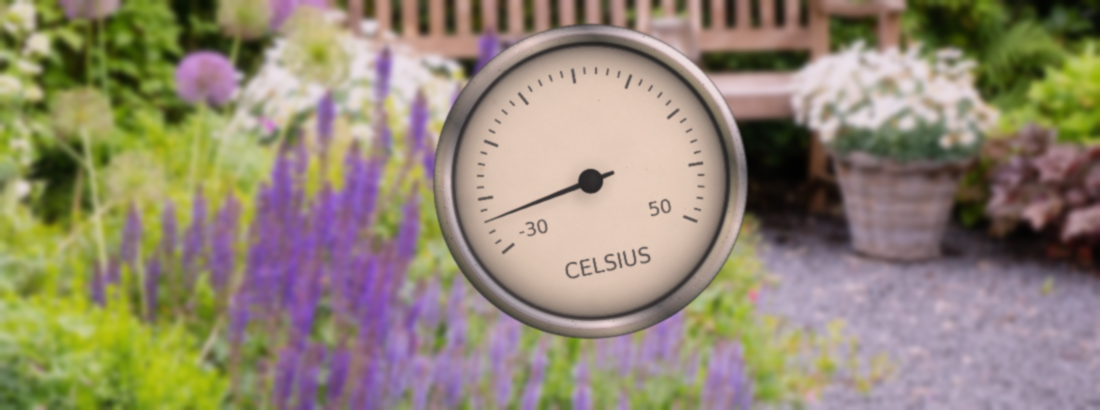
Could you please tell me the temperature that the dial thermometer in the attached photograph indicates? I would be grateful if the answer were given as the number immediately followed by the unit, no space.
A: -24°C
